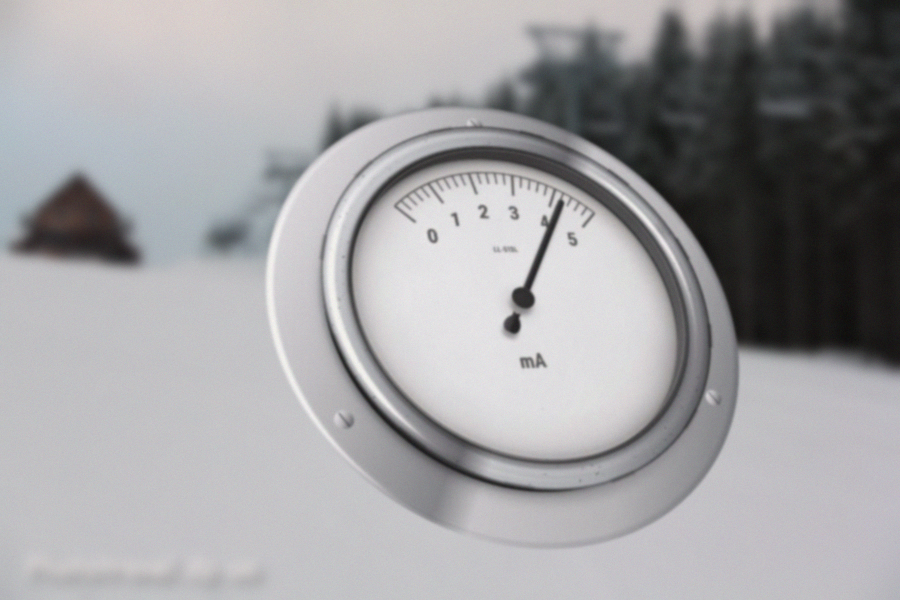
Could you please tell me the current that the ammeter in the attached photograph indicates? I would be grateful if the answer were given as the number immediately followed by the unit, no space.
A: 4.2mA
